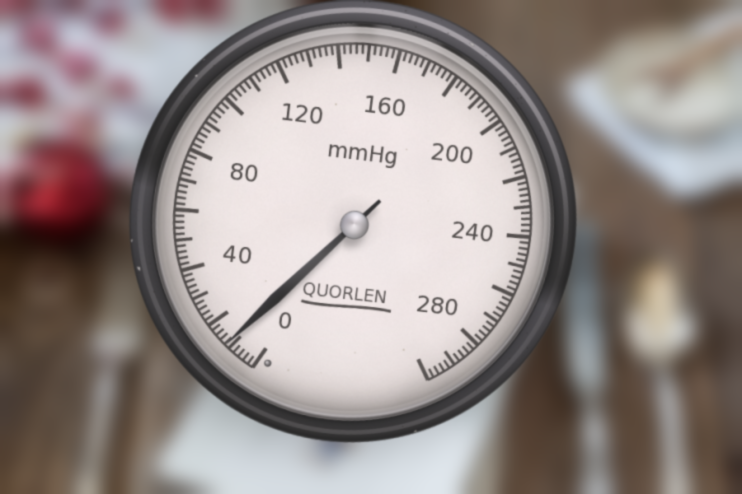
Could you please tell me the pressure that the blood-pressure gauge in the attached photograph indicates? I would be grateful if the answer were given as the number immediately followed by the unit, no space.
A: 12mmHg
